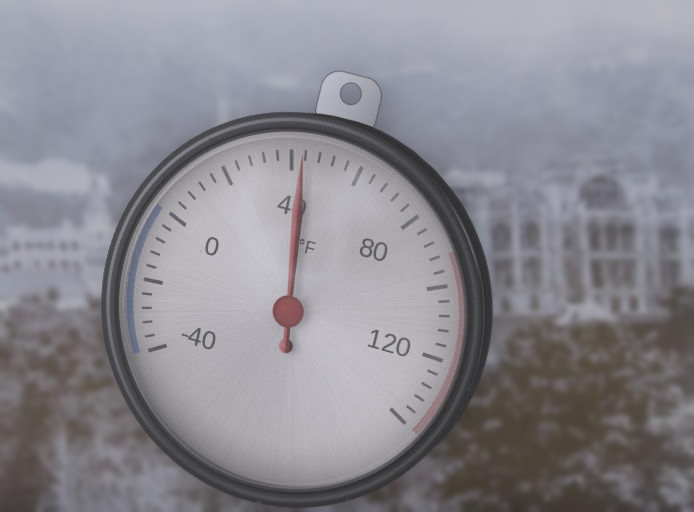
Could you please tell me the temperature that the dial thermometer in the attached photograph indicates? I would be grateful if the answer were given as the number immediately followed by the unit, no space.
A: 44°F
